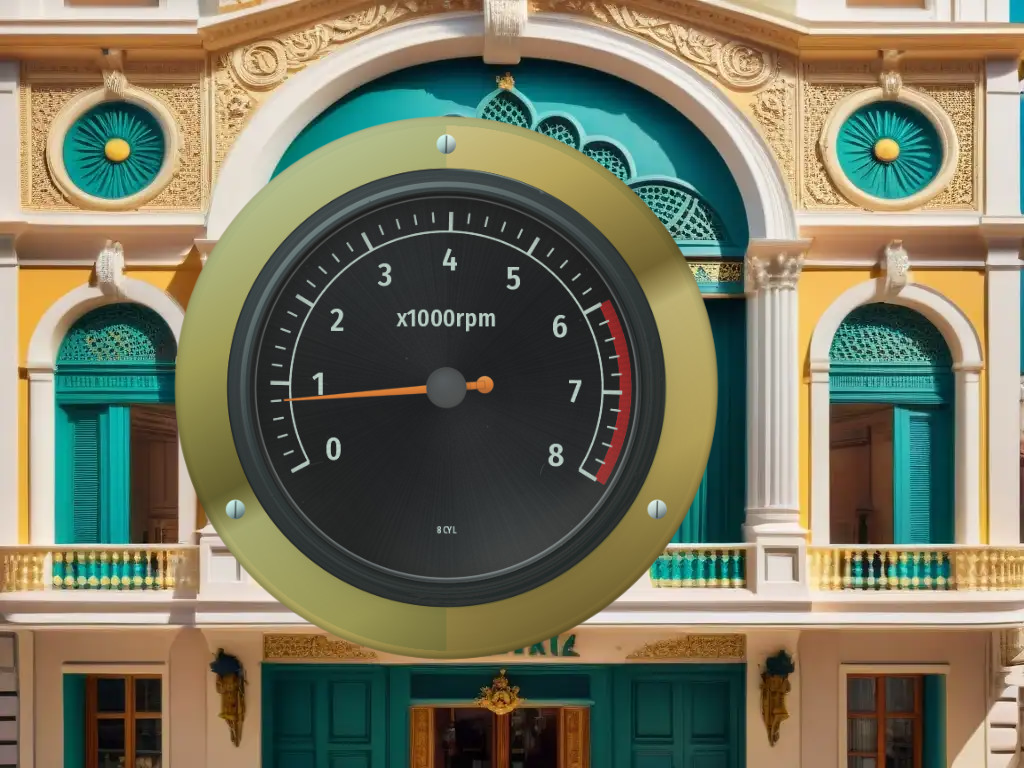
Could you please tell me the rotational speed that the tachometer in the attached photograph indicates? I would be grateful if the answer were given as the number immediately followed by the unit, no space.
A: 800rpm
